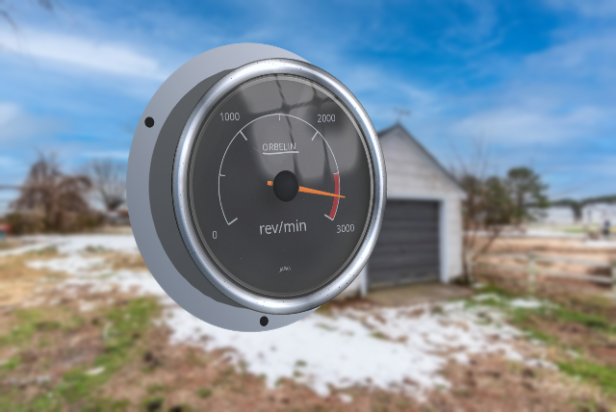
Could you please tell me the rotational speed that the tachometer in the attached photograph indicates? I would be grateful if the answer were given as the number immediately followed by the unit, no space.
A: 2750rpm
